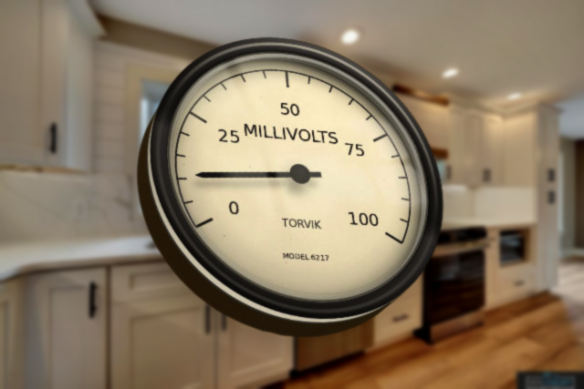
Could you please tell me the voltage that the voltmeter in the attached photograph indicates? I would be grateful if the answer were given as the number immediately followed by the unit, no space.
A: 10mV
